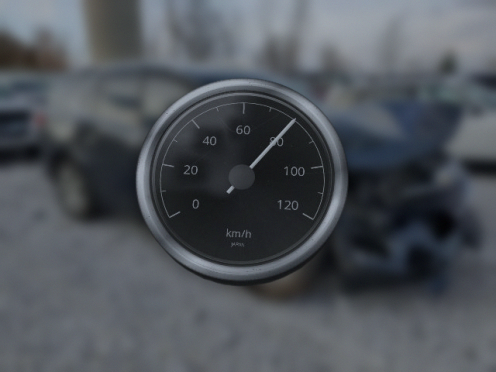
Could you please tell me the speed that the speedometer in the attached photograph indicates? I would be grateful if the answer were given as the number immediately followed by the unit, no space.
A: 80km/h
